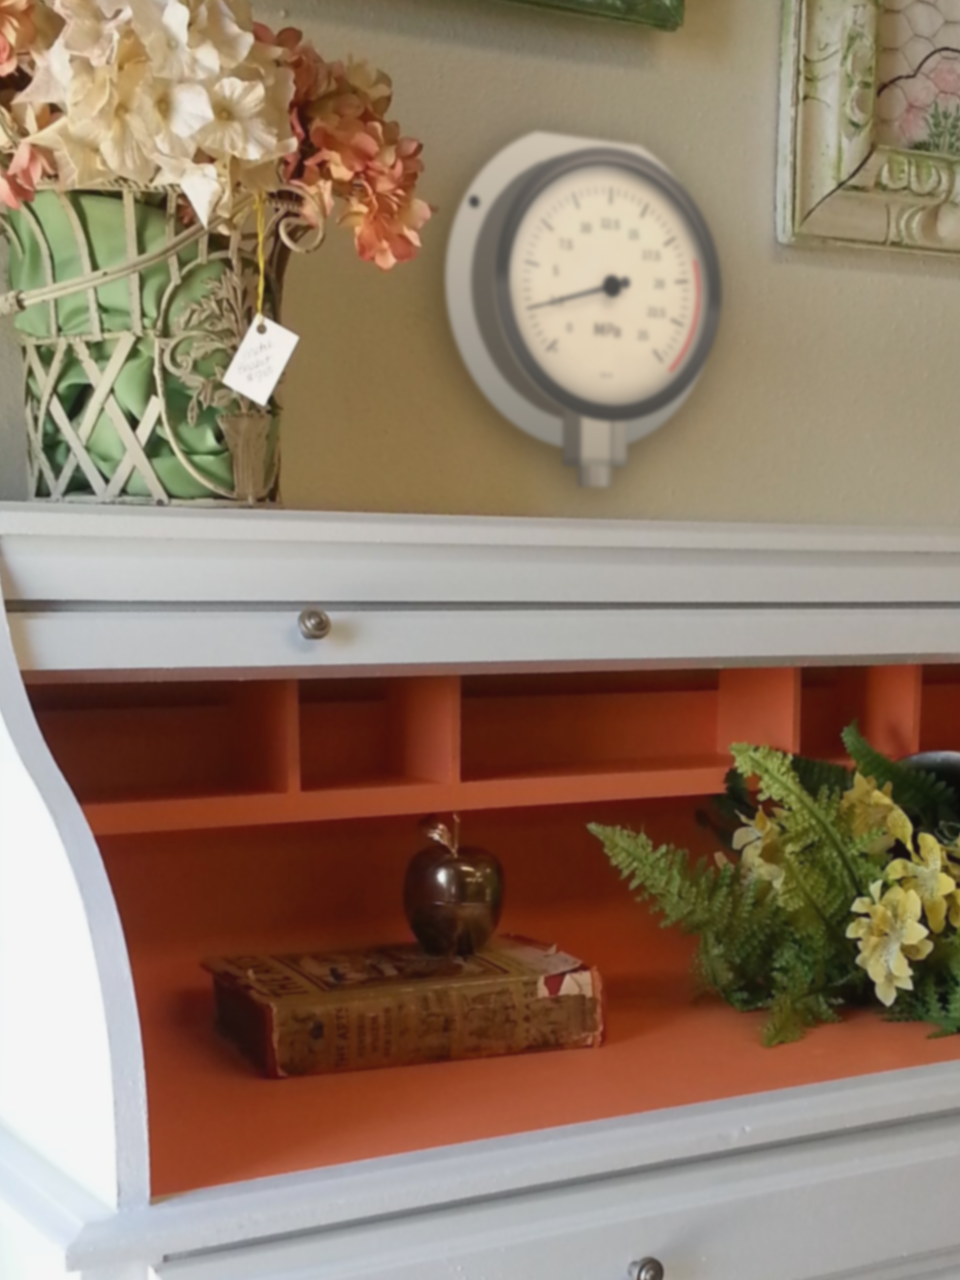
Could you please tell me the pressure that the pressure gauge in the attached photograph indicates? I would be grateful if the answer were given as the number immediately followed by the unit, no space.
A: 2.5MPa
